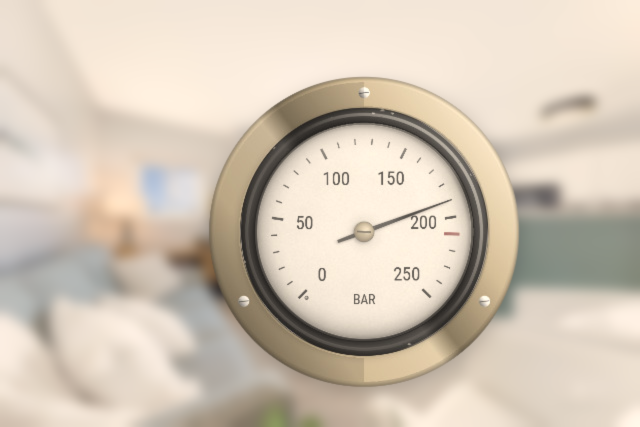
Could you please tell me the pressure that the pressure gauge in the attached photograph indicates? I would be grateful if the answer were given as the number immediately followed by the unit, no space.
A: 190bar
